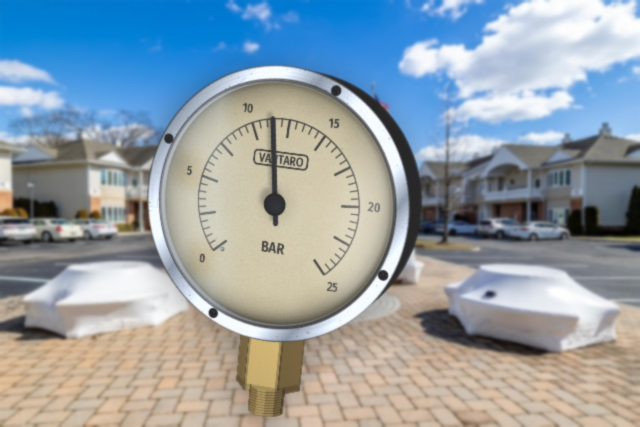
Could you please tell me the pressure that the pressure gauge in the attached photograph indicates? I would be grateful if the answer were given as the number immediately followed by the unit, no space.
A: 11.5bar
